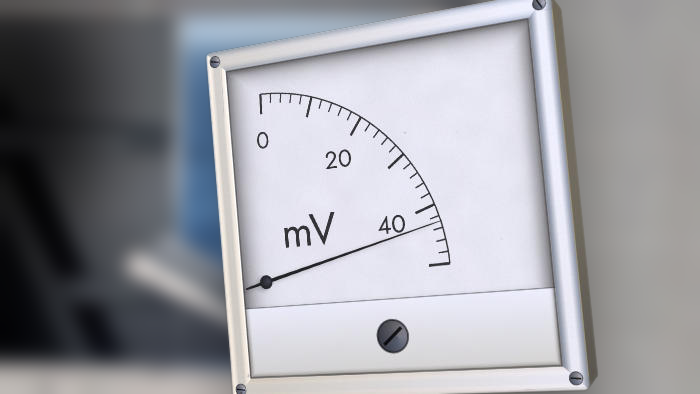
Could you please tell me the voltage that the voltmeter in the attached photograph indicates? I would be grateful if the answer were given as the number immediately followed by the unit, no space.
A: 43mV
